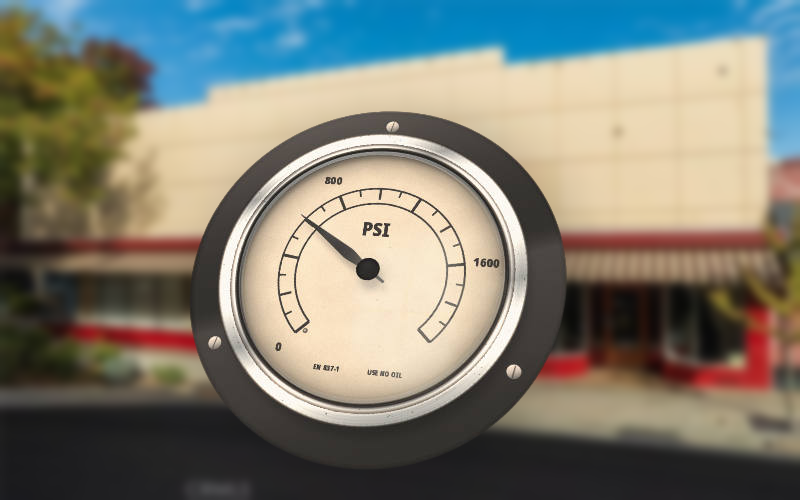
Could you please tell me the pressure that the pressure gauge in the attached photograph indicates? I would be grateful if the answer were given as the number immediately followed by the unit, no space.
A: 600psi
